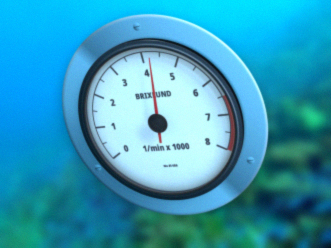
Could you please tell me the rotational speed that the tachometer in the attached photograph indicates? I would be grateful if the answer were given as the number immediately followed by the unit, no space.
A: 4250rpm
